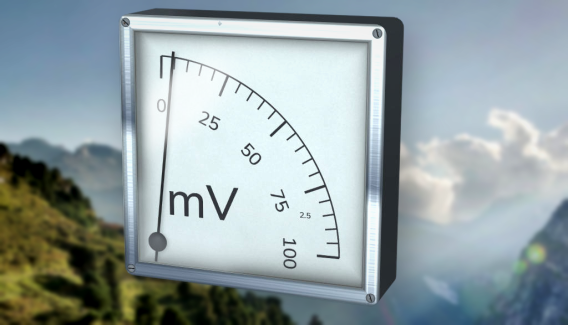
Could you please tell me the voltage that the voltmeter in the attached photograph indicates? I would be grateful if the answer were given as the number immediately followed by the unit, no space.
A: 5mV
